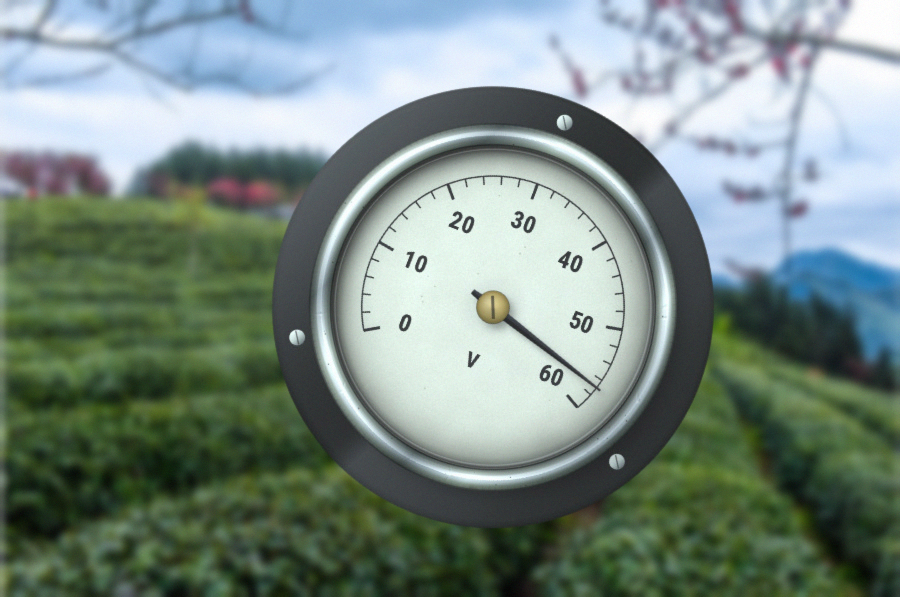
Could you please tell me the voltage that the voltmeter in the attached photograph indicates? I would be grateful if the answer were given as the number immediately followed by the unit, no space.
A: 57V
